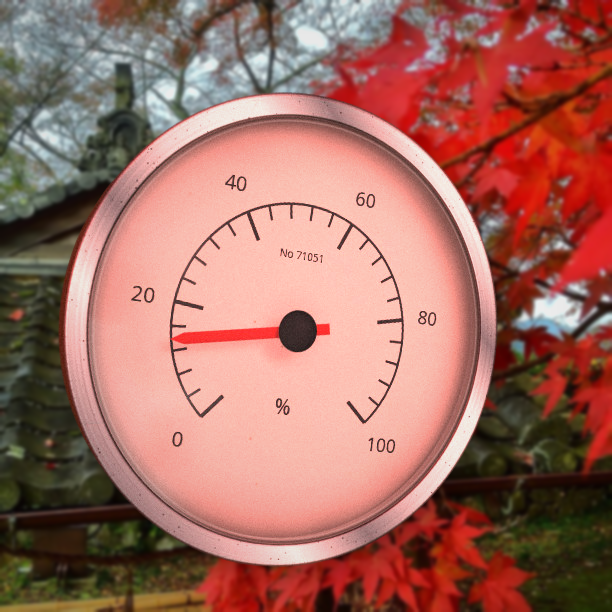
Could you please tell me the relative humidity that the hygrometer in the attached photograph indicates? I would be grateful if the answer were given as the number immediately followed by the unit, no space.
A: 14%
